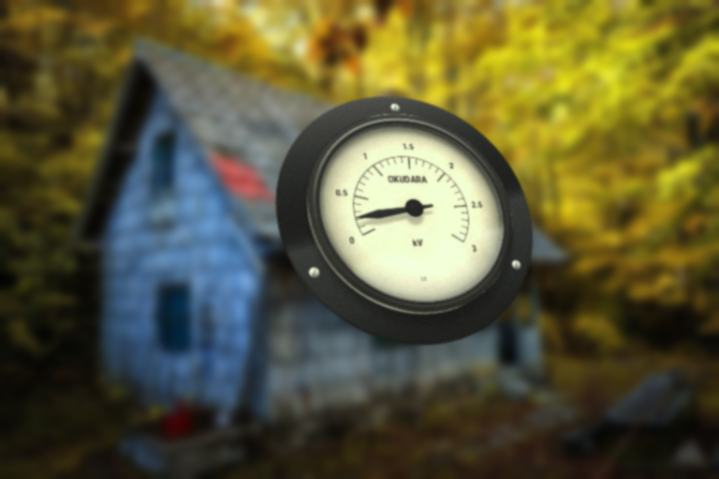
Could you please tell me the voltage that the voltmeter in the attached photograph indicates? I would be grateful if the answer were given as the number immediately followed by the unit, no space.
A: 0.2kV
